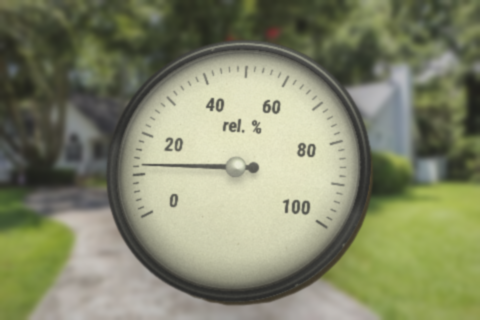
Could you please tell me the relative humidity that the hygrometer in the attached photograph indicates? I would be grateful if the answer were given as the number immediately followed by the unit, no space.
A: 12%
